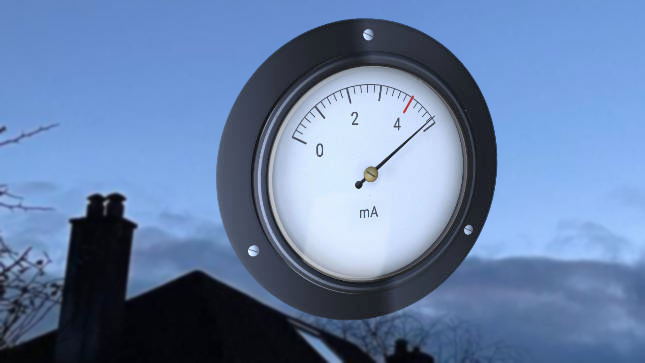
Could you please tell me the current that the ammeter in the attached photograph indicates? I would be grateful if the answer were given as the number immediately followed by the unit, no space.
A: 4.8mA
